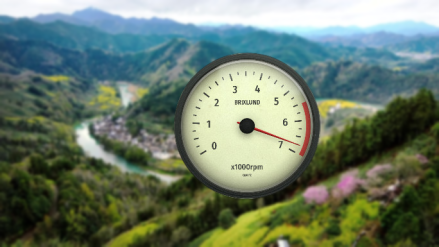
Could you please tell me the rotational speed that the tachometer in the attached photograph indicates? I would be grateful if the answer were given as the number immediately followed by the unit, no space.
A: 6750rpm
